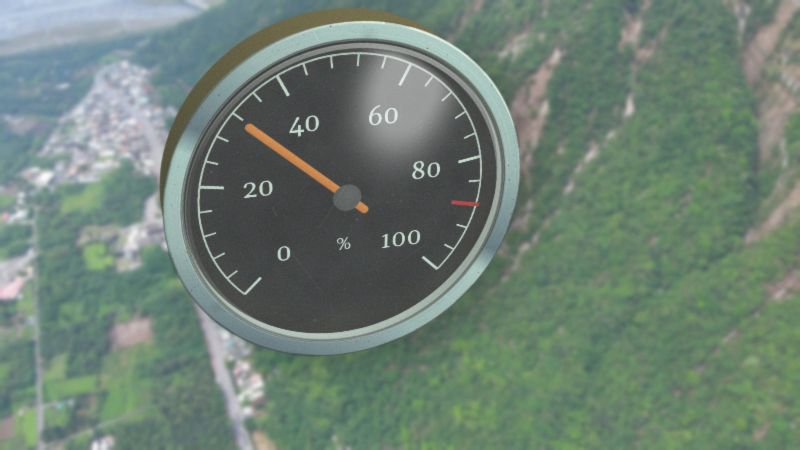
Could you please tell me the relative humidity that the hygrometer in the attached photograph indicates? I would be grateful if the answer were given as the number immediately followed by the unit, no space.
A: 32%
